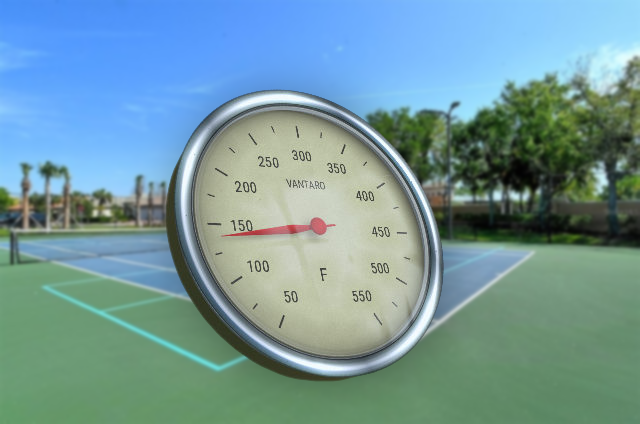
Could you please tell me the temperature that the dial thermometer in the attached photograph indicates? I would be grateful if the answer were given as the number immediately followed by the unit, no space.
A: 137.5°F
